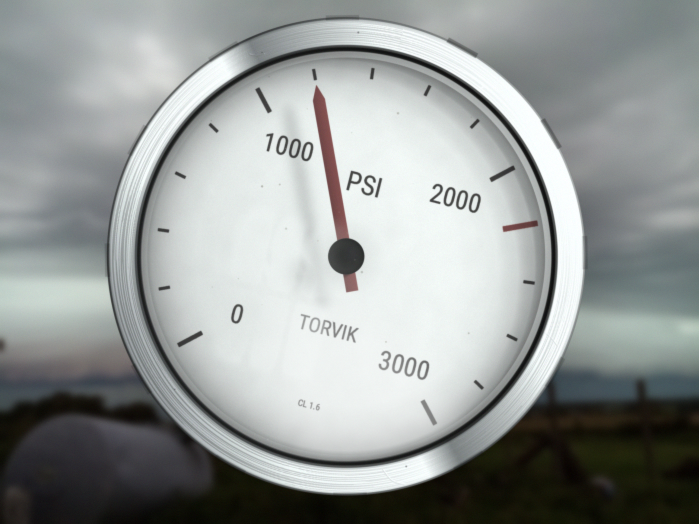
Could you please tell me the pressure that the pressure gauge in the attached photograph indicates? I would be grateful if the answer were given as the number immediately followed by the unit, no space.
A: 1200psi
